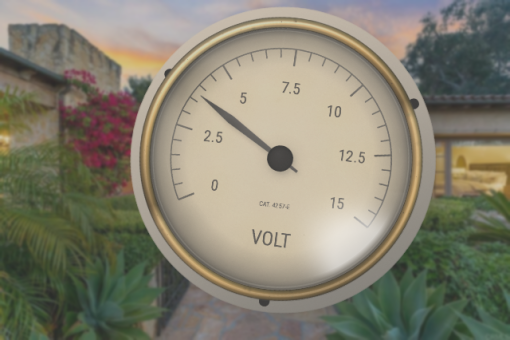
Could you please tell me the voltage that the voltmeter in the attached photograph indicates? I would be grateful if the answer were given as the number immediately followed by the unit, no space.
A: 3.75V
